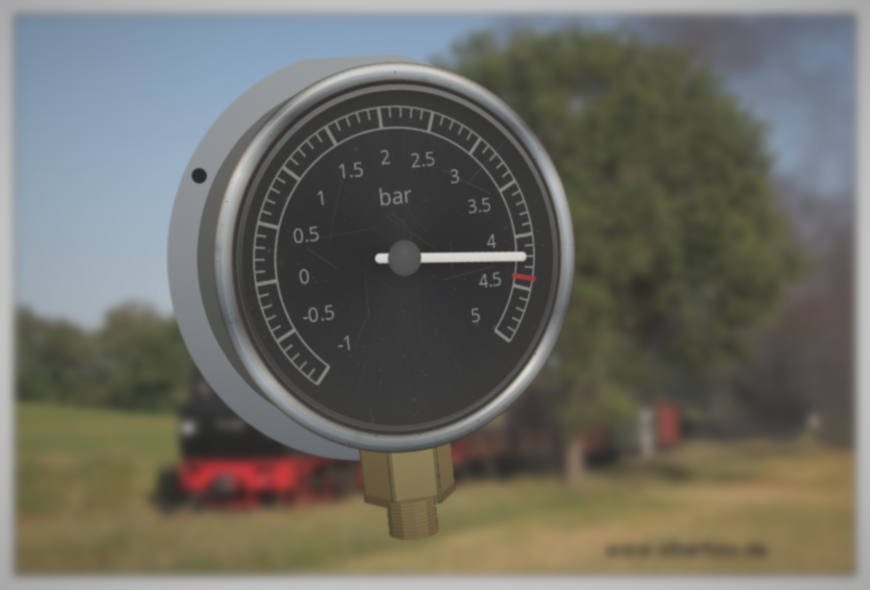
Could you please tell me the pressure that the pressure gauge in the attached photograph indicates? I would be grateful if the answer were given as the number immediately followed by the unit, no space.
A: 4.2bar
